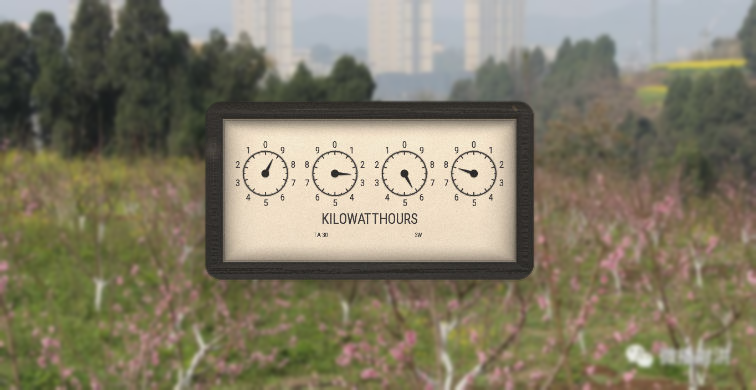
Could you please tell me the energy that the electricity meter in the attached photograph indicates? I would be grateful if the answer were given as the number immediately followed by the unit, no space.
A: 9258kWh
